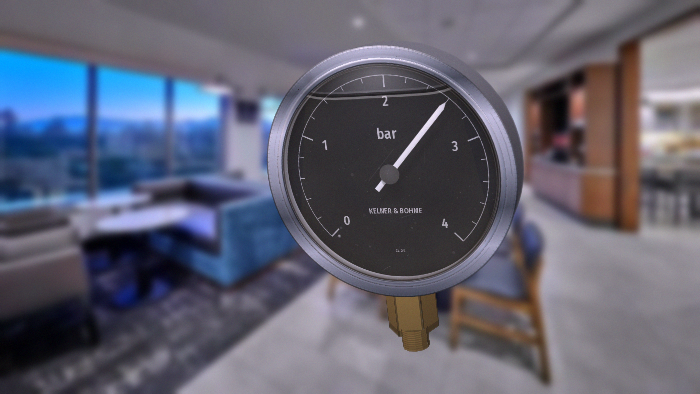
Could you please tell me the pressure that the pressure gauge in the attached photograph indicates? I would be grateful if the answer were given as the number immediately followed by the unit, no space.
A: 2.6bar
